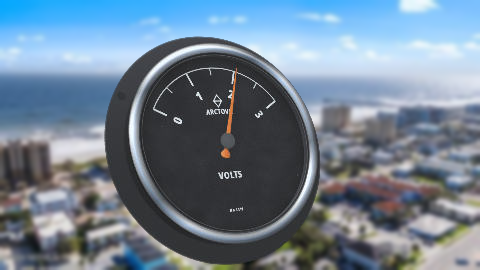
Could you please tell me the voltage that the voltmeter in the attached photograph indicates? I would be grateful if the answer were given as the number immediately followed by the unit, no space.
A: 2V
